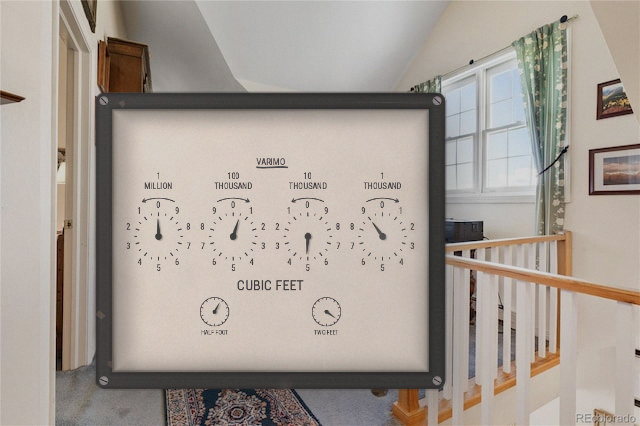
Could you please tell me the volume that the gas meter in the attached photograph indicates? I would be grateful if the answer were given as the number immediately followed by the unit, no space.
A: 4900ft³
